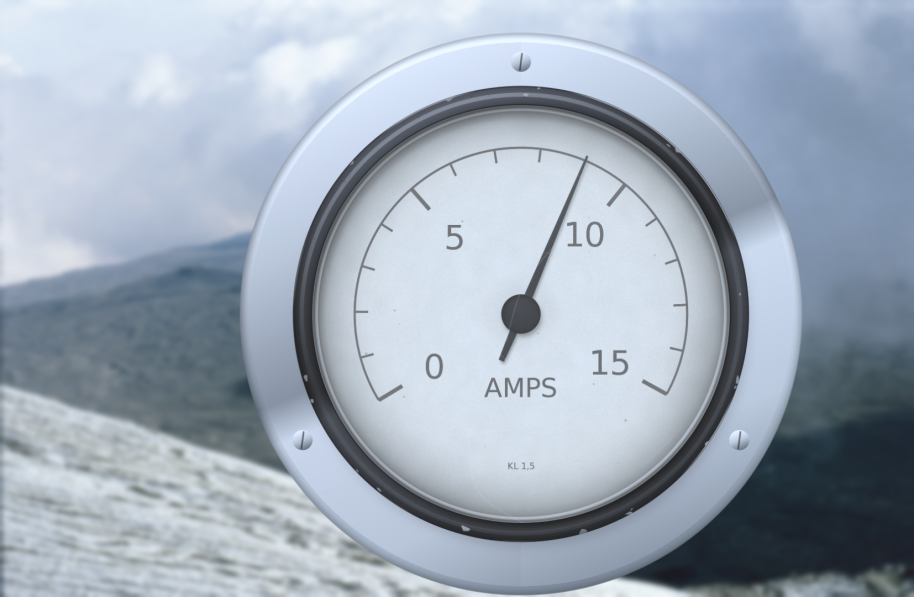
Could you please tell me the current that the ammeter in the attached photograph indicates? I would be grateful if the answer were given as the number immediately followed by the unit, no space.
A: 9A
